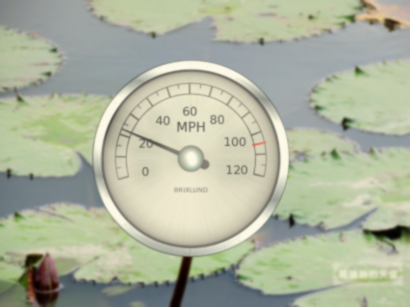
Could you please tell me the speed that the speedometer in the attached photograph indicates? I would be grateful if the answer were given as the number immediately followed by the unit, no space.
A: 22.5mph
